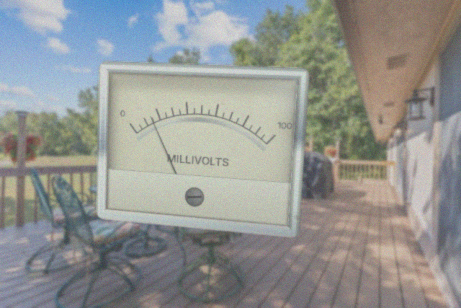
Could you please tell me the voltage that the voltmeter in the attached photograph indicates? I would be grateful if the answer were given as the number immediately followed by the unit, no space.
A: 15mV
